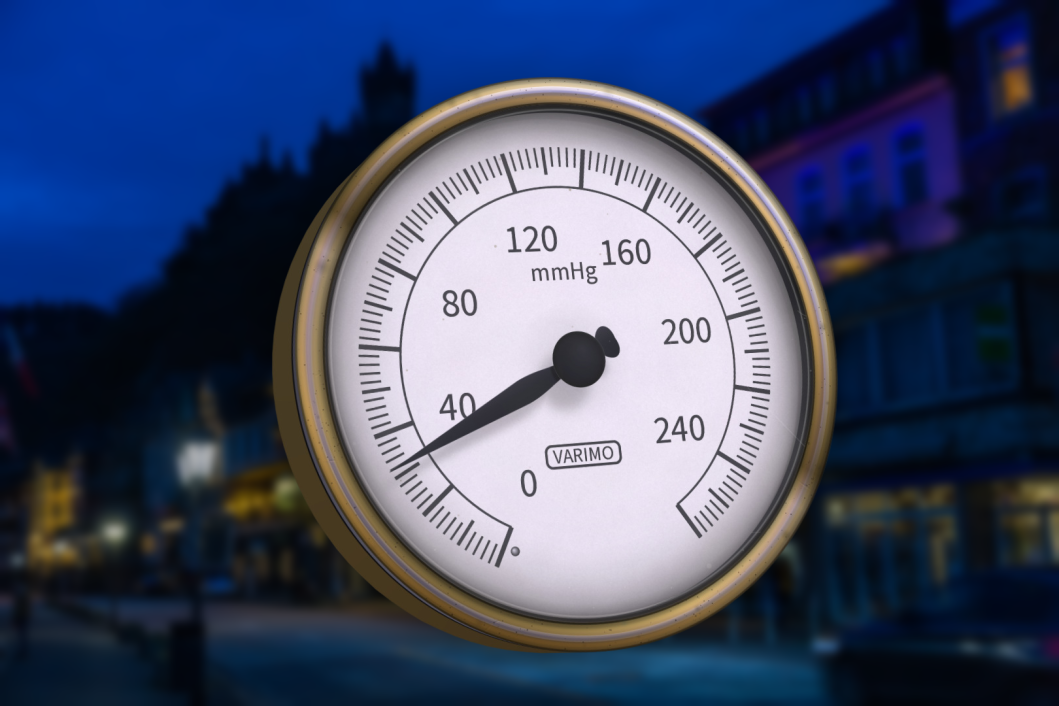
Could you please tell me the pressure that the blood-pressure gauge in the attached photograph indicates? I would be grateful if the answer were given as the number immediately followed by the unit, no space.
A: 32mmHg
